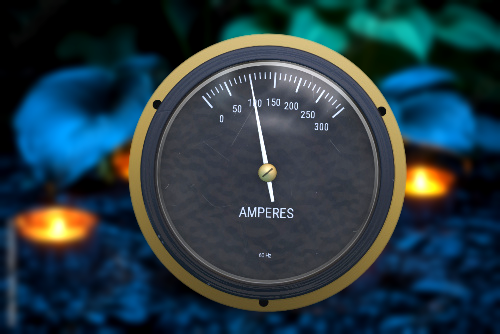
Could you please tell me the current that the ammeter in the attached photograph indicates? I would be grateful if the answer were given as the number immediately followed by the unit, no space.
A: 100A
